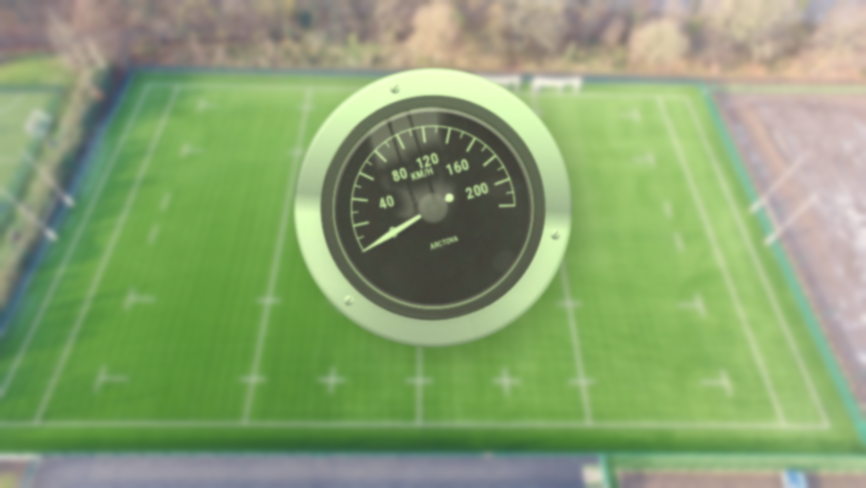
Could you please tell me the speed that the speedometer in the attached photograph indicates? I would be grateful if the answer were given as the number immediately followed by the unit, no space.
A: 0km/h
